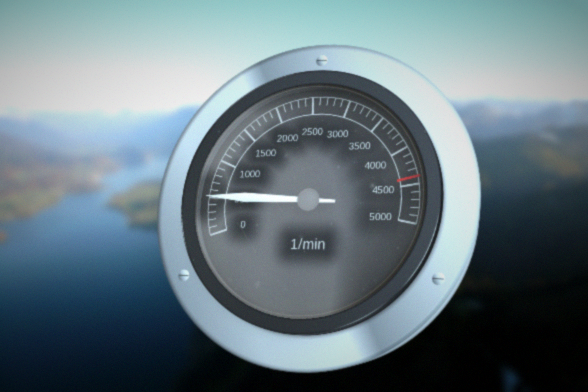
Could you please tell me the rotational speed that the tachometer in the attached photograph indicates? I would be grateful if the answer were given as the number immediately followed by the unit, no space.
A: 500rpm
